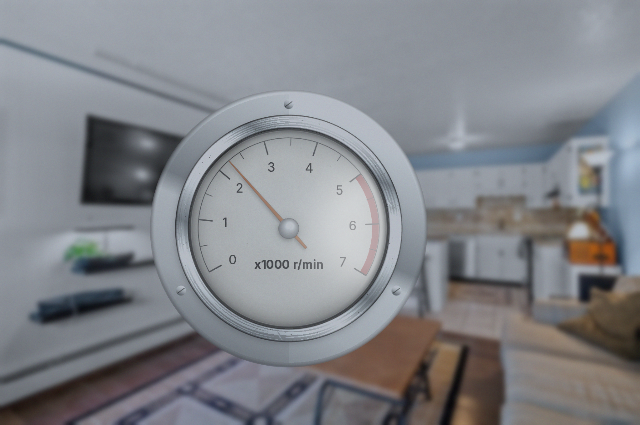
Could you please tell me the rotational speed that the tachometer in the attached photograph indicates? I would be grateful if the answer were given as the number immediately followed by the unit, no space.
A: 2250rpm
